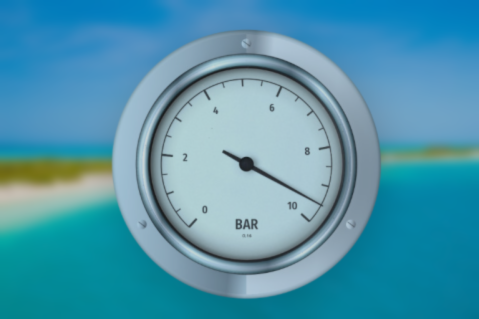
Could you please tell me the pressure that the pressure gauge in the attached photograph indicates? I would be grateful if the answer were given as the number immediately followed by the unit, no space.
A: 9.5bar
